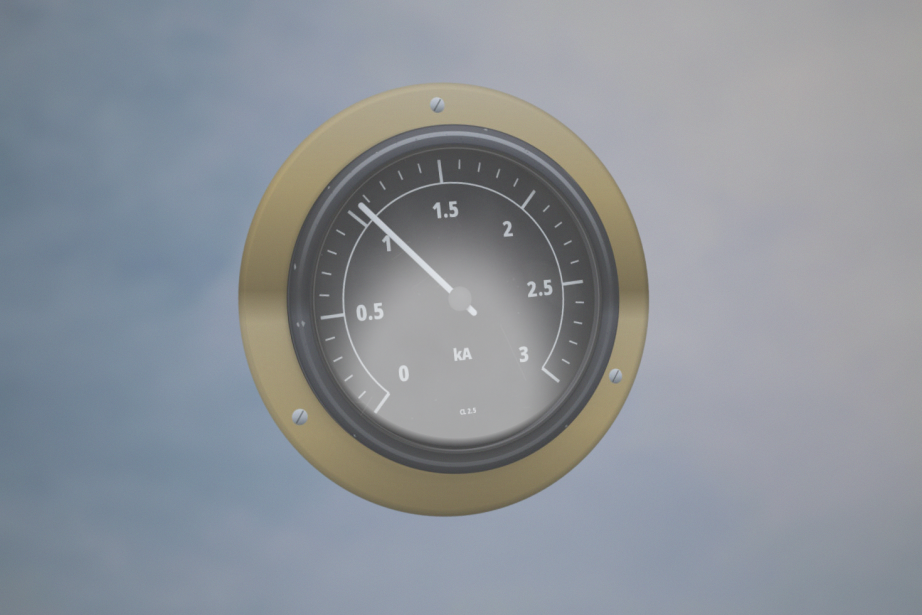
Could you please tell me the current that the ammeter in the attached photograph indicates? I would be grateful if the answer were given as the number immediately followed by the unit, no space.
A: 1.05kA
